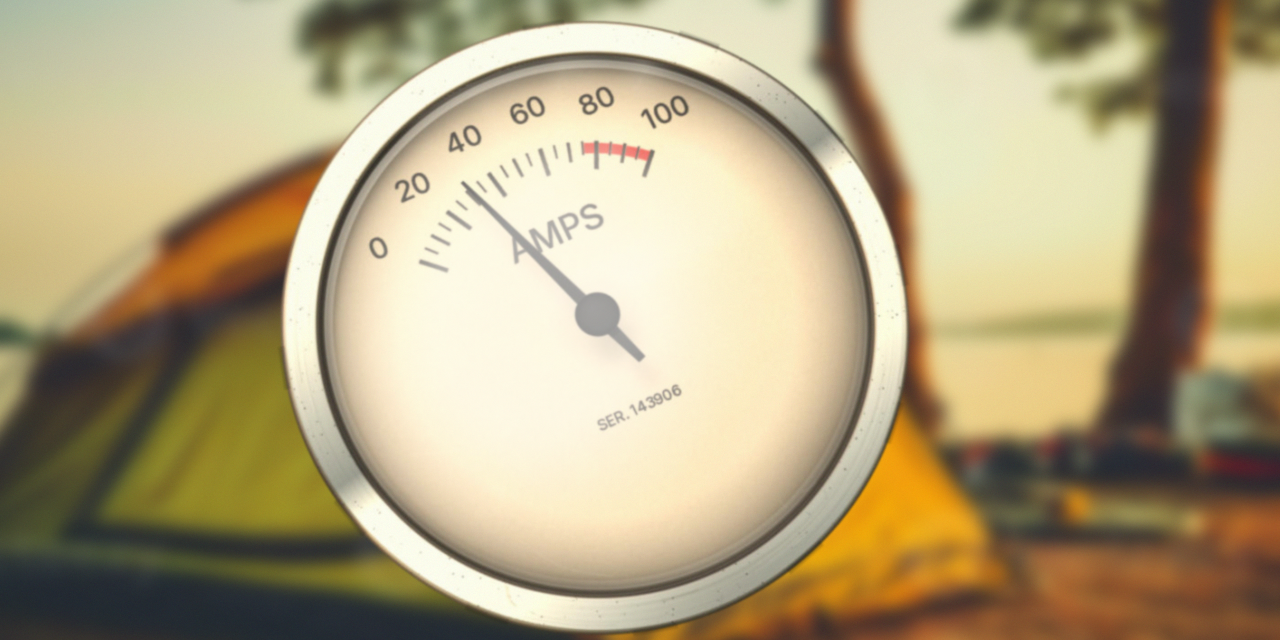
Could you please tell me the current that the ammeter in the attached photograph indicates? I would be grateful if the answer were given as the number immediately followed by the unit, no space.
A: 30A
